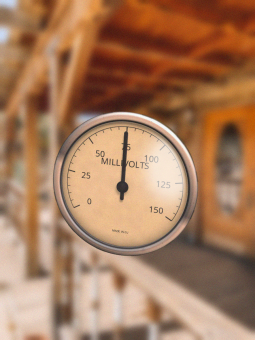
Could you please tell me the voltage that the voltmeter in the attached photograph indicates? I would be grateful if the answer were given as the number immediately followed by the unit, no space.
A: 75mV
